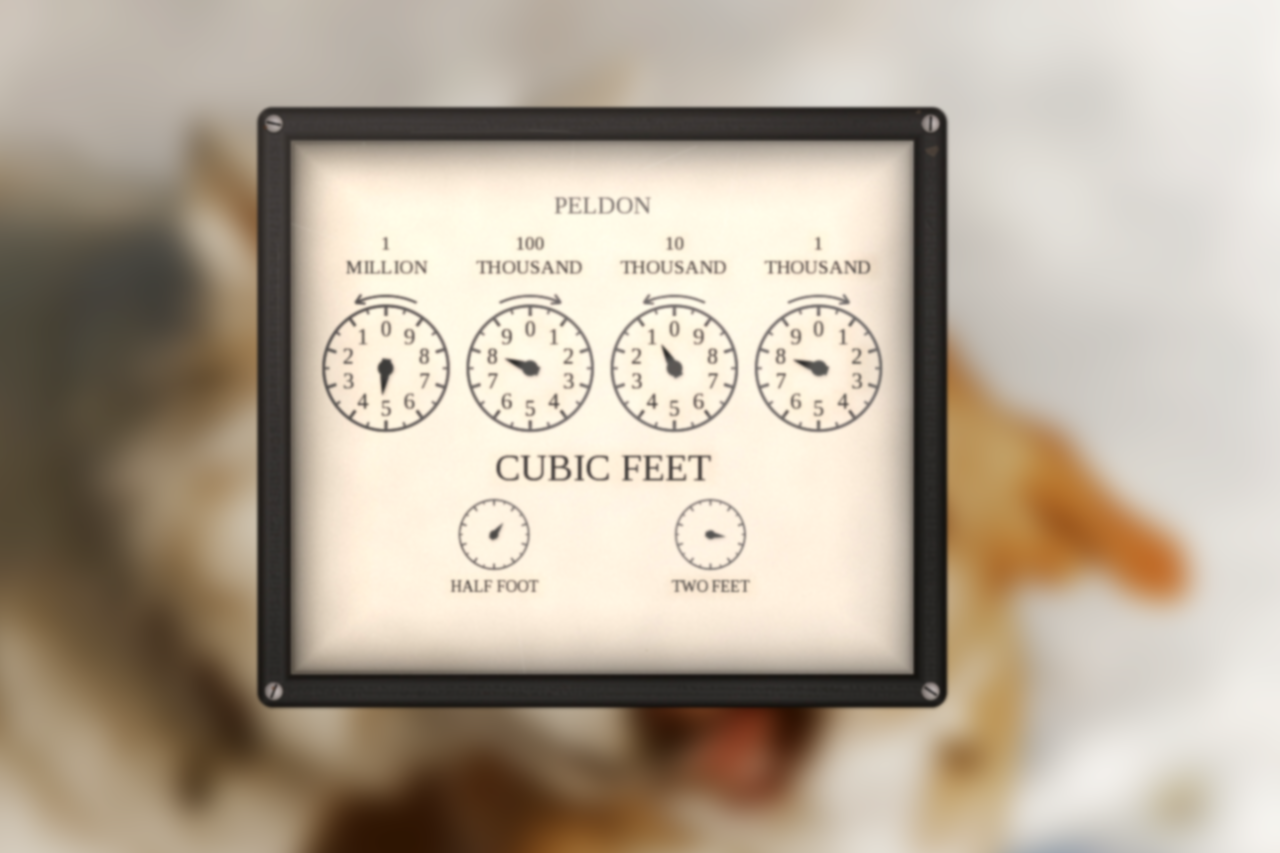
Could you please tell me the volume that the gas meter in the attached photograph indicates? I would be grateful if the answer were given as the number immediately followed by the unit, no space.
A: 480800ft³
